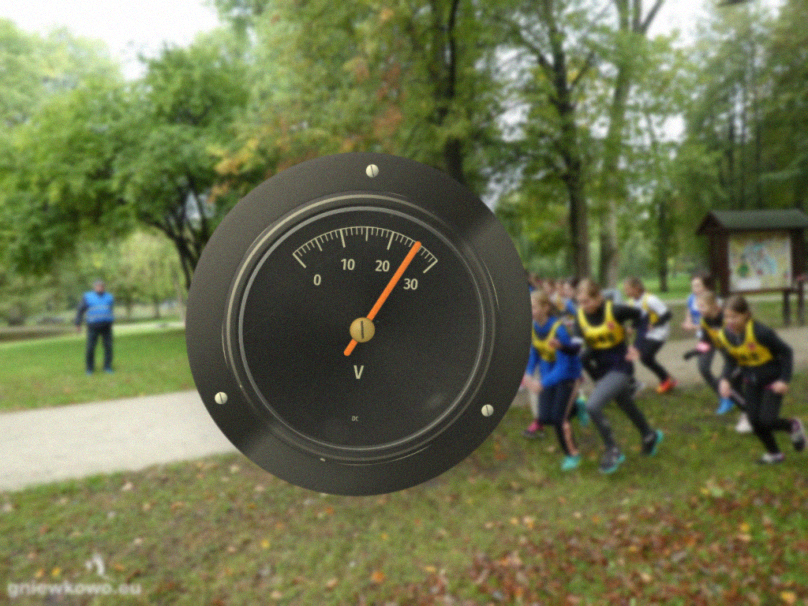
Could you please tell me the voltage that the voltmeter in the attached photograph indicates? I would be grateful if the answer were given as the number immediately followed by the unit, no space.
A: 25V
